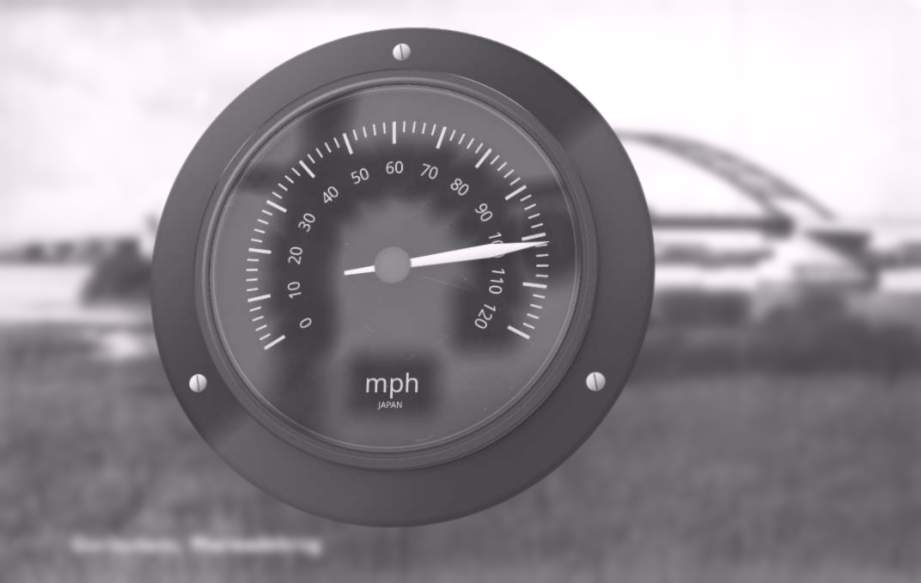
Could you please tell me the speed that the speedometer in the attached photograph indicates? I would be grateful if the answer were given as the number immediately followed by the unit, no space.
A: 102mph
